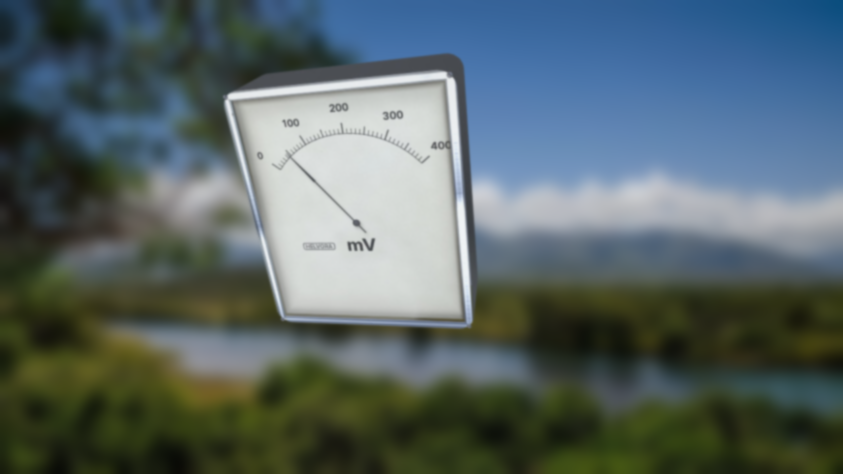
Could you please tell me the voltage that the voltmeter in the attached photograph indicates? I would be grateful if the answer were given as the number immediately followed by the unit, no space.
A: 50mV
